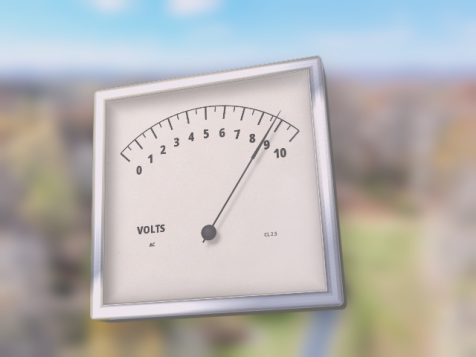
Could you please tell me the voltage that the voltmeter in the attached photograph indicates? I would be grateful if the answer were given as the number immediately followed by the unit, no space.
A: 8.75V
